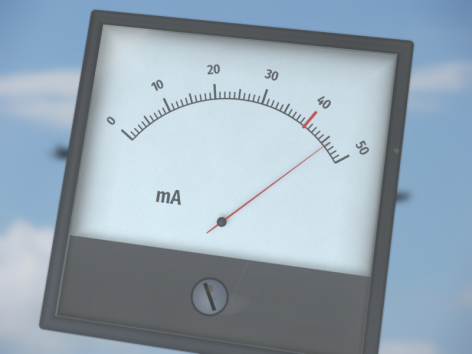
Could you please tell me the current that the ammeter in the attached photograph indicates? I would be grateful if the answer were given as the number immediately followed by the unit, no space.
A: 46mA
